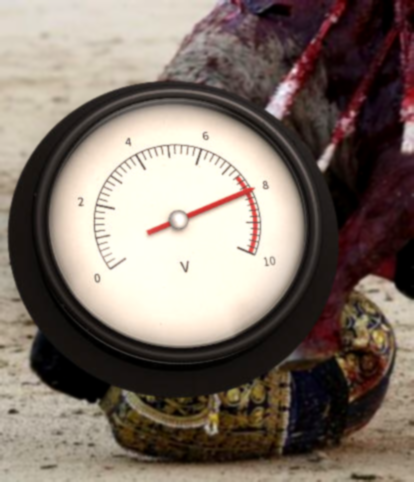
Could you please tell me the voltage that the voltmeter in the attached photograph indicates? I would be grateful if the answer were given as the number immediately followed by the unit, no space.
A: 8V
